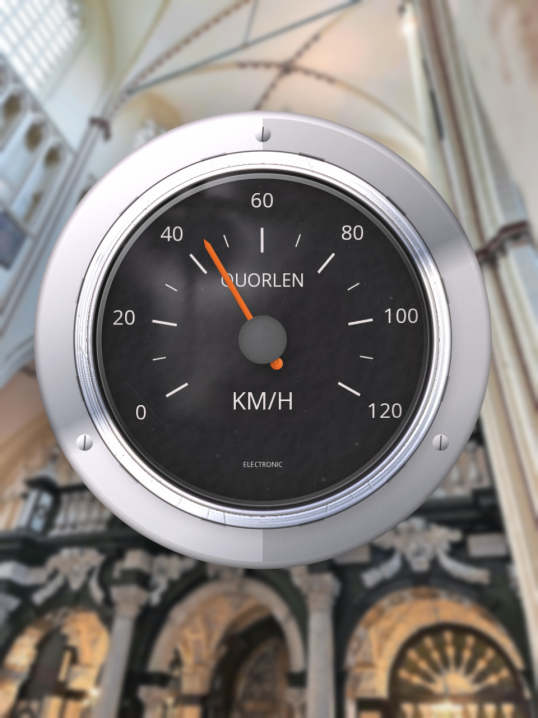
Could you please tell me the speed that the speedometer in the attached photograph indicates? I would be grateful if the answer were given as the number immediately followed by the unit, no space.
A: 45km/h
